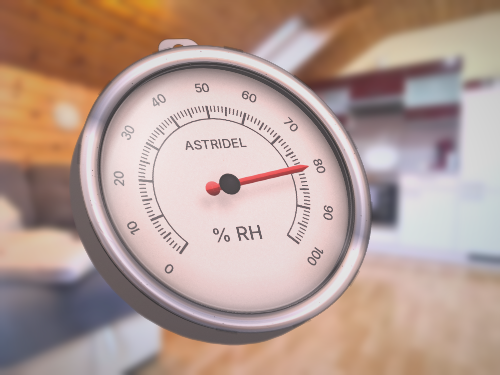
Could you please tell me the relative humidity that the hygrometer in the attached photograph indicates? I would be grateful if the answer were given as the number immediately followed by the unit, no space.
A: 80%
